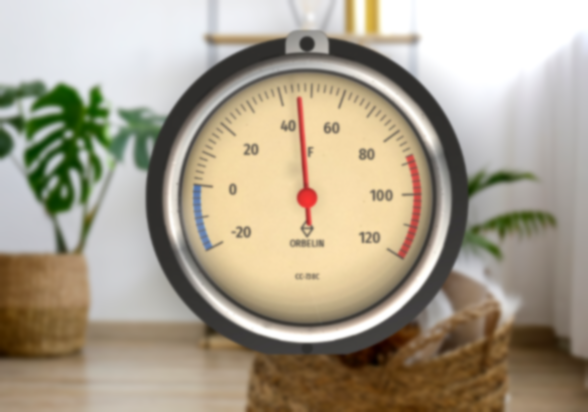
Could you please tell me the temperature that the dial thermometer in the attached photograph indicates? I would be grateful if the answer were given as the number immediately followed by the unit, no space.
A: 46°F
